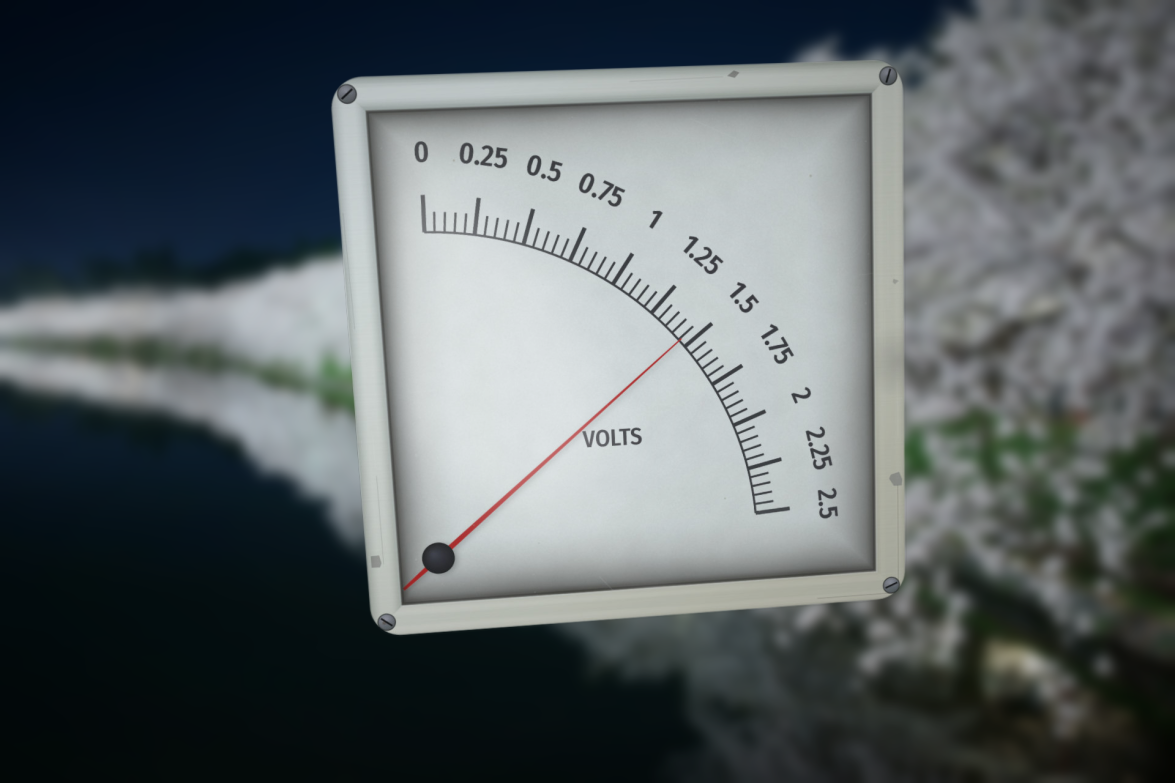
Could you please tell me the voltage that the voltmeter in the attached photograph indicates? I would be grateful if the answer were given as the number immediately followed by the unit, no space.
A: 1.45V
